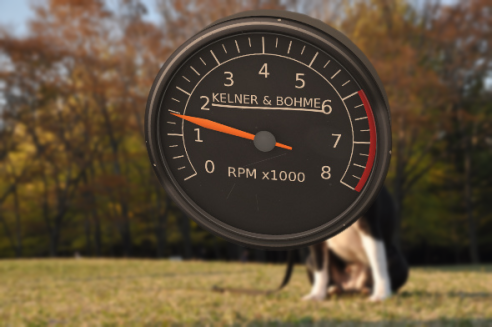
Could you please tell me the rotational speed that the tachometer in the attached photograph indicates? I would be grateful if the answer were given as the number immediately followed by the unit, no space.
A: 1500rpm
